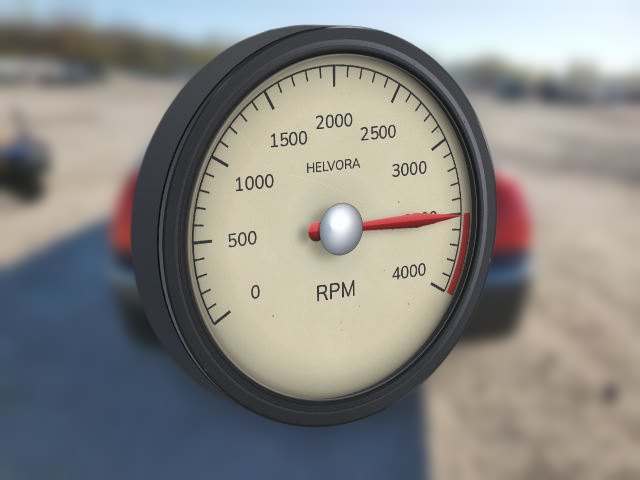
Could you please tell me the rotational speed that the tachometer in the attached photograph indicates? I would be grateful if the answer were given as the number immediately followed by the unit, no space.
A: 3500rpm
